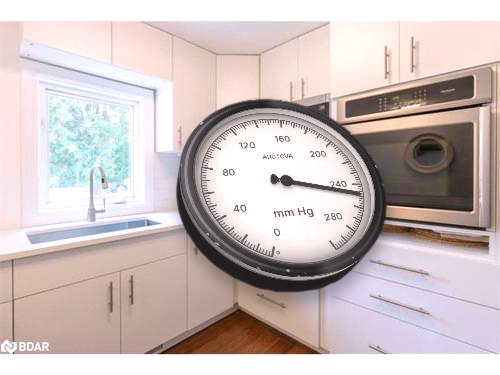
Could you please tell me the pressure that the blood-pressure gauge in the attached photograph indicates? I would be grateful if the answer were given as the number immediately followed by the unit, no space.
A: 250mmHg
